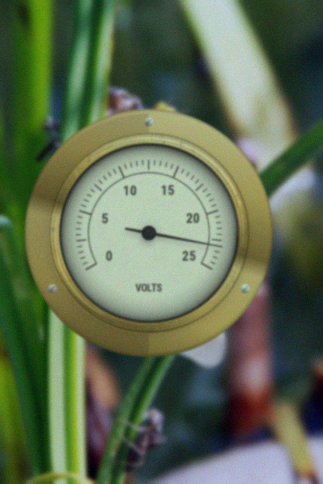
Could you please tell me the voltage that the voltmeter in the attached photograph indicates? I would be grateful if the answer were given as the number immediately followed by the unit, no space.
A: 23V
